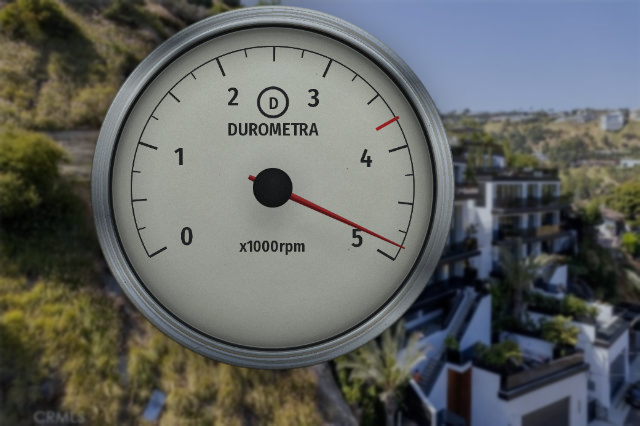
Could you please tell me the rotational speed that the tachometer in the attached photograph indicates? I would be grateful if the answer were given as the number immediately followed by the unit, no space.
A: 4875rpm
